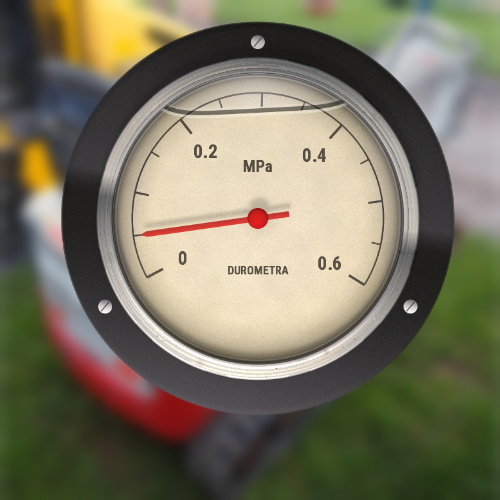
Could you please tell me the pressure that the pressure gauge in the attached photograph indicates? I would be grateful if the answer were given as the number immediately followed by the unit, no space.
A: 0.05MPa
